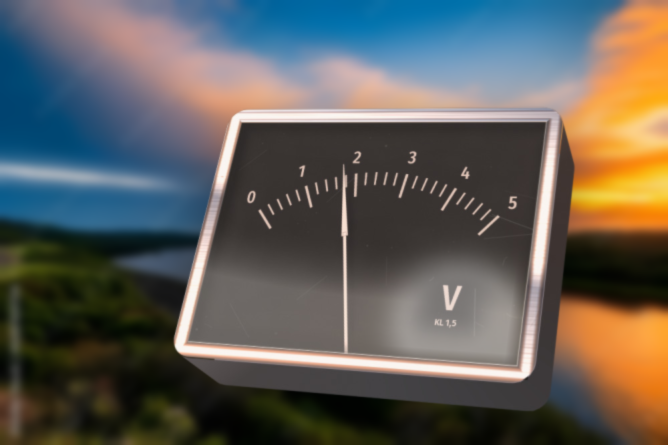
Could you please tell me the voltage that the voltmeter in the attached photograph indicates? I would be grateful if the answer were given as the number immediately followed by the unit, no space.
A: 1.8V
